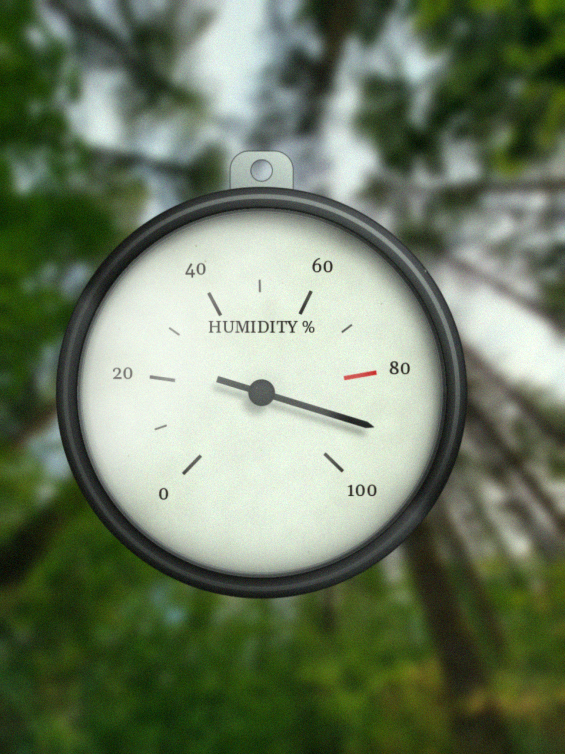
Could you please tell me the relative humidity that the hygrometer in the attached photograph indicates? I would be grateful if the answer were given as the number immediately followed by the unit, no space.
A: 90%
